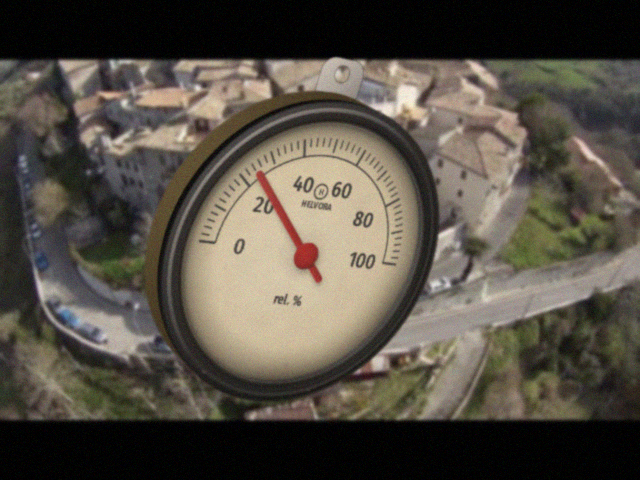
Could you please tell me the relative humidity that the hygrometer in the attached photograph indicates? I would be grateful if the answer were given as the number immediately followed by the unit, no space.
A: 24%
